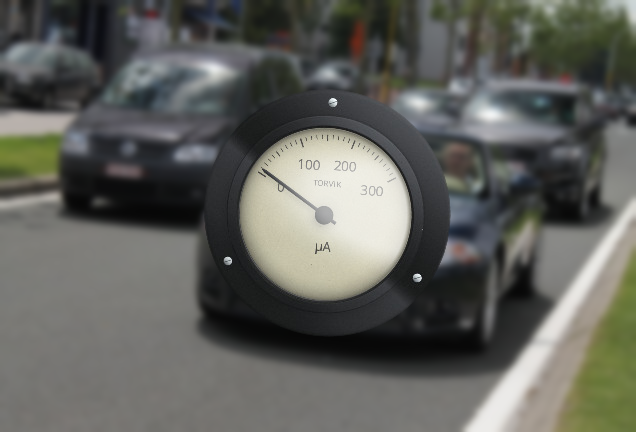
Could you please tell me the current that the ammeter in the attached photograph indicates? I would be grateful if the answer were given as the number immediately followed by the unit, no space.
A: 10µA
